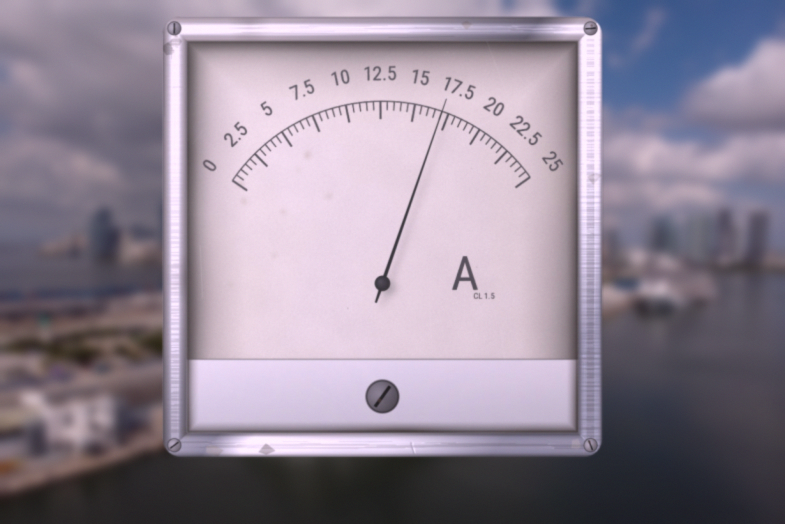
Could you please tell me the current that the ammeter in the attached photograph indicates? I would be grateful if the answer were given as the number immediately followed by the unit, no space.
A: 17A
